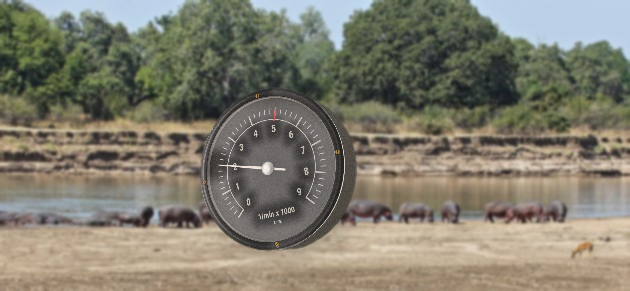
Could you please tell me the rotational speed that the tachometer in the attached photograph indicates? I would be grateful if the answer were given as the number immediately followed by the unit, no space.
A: 2000rpm
